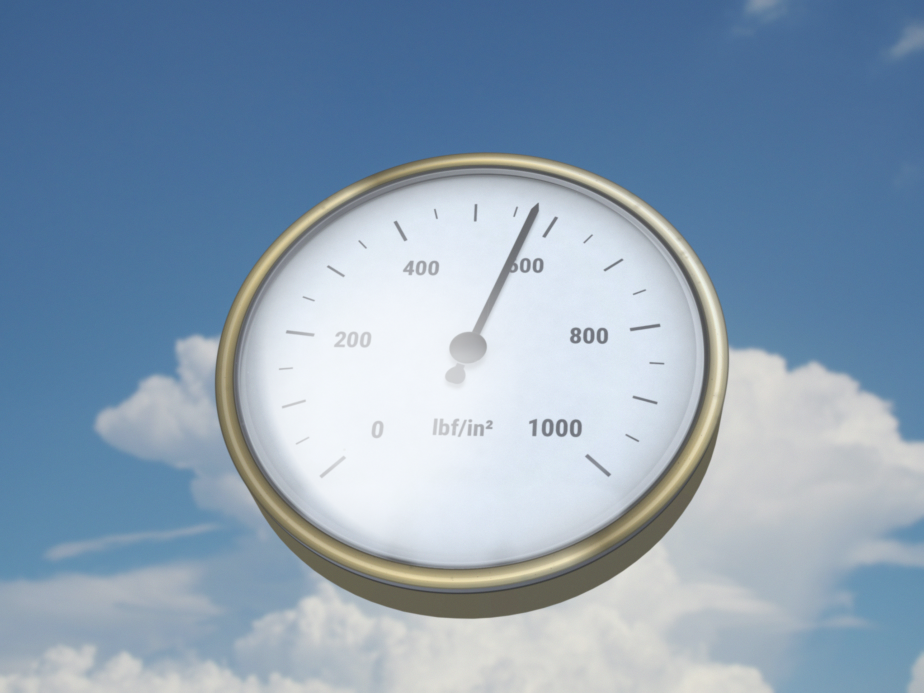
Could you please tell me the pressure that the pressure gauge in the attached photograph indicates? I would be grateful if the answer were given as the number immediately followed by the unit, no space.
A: 575psi
